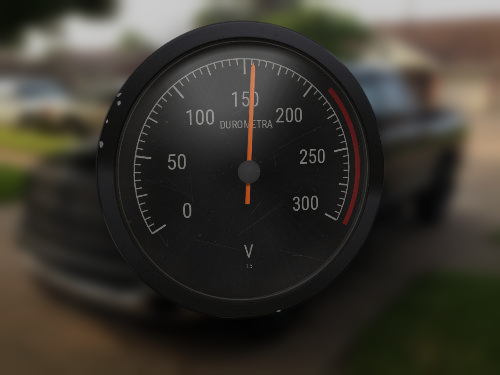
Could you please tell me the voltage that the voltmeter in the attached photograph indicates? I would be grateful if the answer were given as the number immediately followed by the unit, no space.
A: 155V
